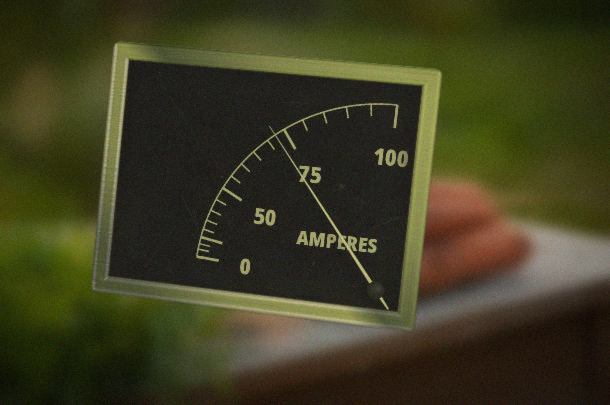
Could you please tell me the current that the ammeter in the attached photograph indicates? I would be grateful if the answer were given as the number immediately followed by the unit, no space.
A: 72.5A
